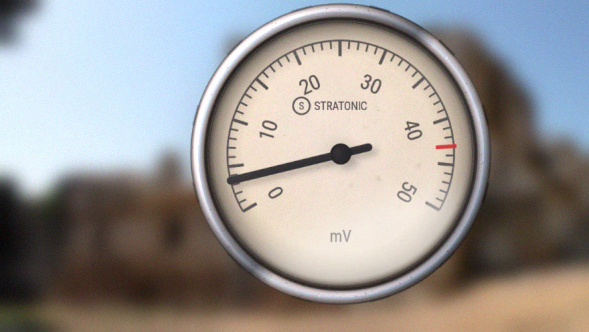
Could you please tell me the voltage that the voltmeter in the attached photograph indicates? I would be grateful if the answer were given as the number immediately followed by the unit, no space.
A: 3.5mV
